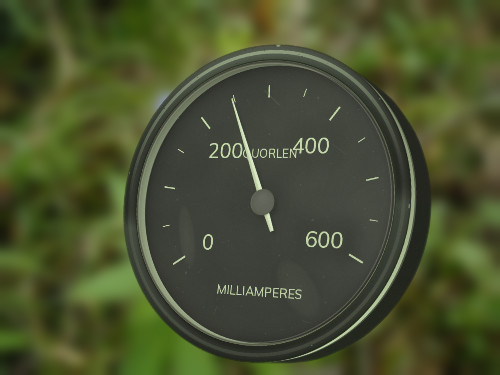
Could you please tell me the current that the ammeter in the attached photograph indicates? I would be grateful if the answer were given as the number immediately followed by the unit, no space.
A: 250mA
